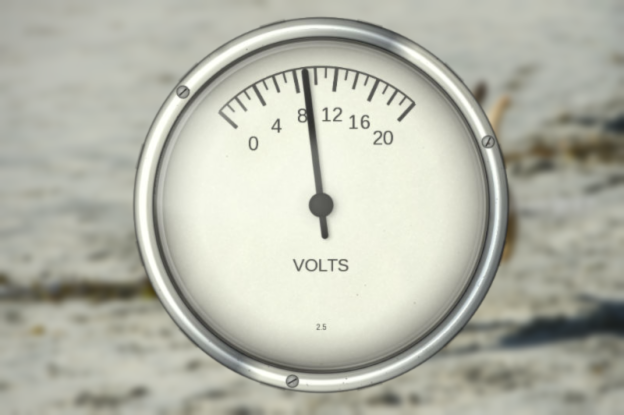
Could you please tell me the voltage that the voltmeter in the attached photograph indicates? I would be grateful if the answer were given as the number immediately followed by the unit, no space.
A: 9V
